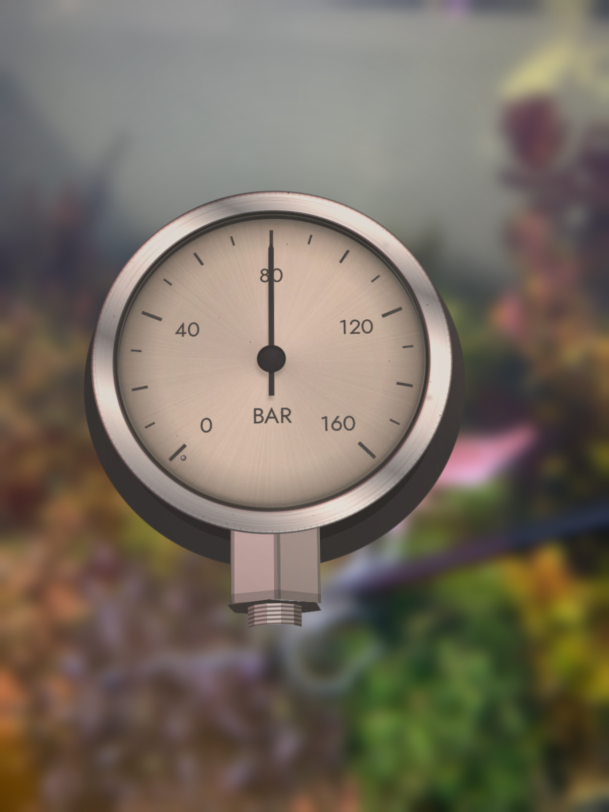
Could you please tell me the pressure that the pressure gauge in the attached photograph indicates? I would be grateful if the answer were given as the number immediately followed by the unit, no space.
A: 80bar
